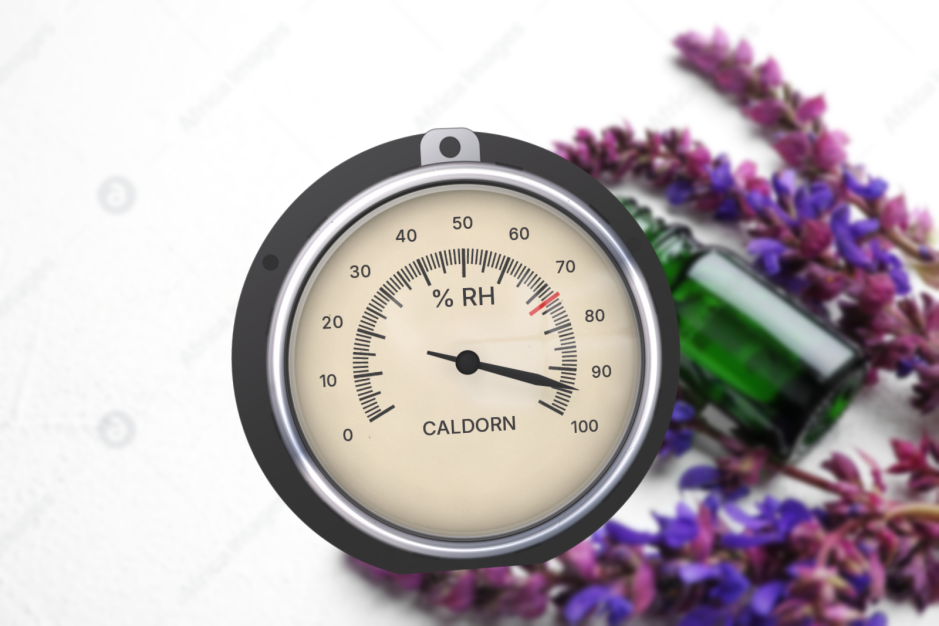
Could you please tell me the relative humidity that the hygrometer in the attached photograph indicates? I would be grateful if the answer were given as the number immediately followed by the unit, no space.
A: 94%
